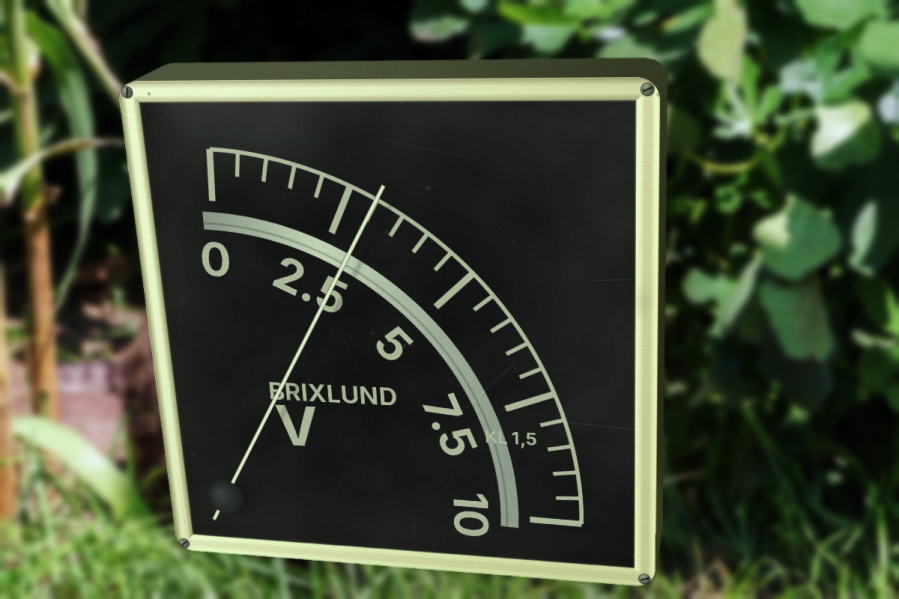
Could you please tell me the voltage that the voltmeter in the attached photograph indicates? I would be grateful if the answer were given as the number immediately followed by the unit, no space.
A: 3V
